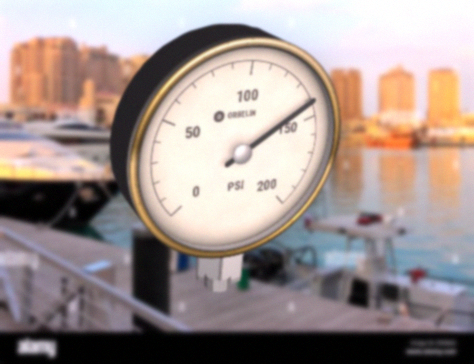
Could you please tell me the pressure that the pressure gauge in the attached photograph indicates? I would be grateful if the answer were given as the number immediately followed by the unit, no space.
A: 140psi
